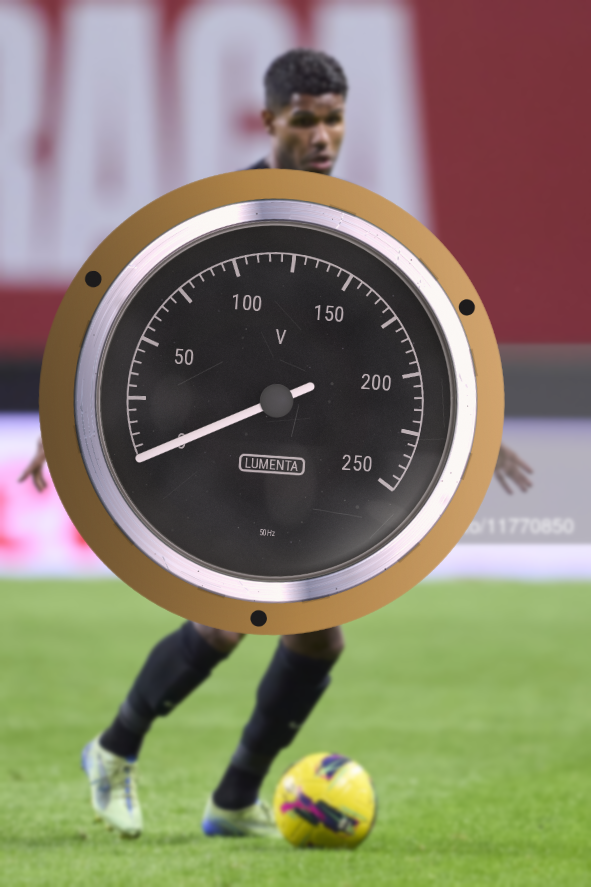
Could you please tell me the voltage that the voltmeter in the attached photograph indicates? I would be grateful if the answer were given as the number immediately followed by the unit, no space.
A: 0V
